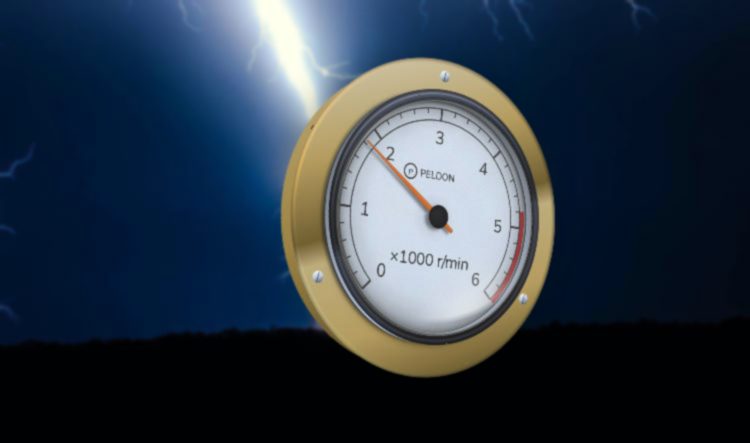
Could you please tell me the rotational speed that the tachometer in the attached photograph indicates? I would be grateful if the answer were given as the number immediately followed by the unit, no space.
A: 1800rpm
